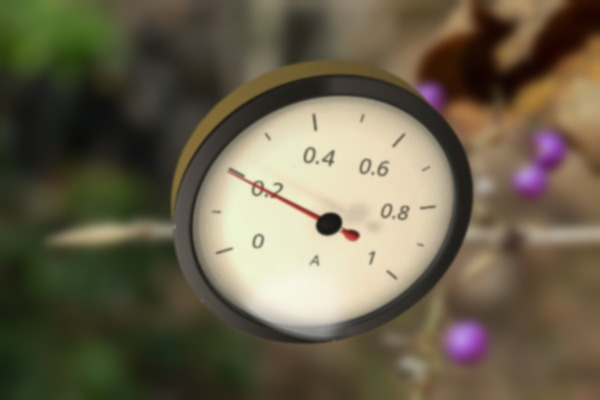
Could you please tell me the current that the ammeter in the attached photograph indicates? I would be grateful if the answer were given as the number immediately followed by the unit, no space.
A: 0.2A
